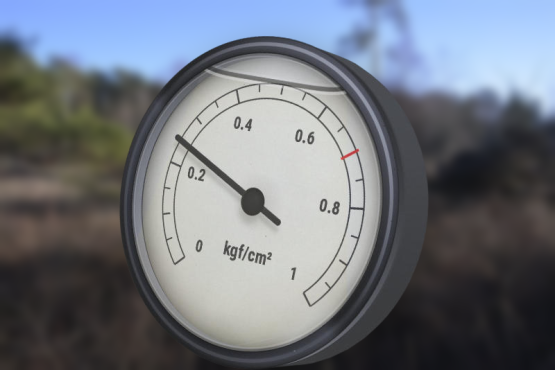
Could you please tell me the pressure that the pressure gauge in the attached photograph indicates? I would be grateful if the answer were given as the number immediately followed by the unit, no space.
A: 0.25kg/cm²
